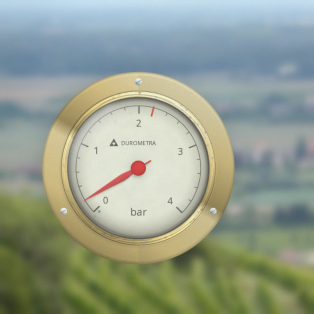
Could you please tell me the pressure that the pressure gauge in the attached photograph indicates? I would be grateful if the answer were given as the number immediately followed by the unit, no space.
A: 0.2bar
